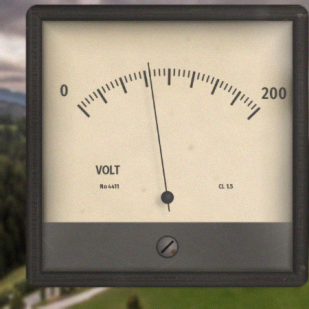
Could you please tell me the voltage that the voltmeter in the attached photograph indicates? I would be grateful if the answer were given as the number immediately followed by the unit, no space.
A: 80V
